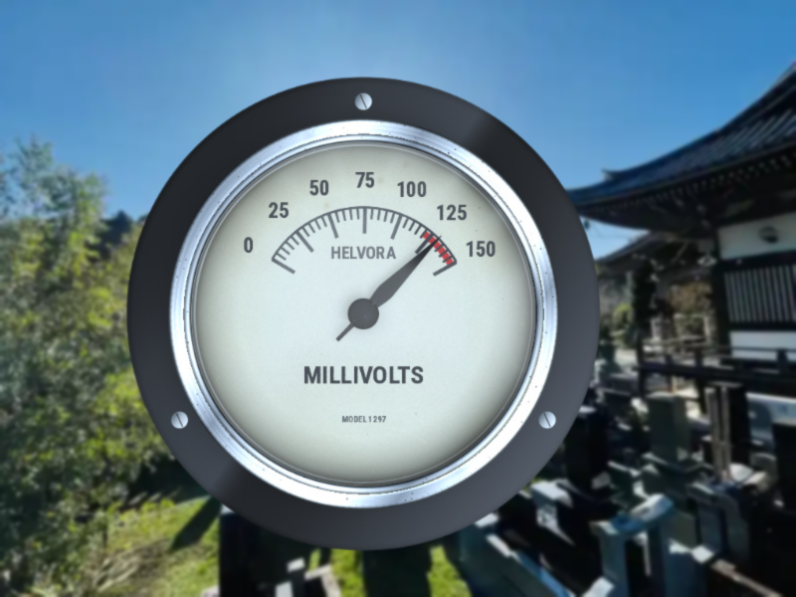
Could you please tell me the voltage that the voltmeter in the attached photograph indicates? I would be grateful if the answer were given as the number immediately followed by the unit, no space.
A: 130mV
